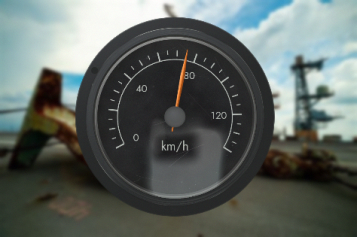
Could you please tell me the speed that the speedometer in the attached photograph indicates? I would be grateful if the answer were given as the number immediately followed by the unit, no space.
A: 75km/h
